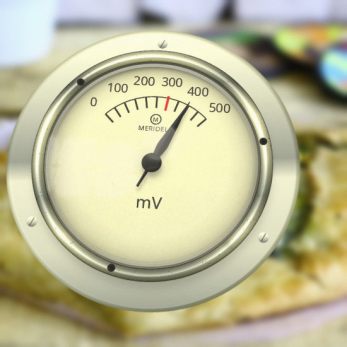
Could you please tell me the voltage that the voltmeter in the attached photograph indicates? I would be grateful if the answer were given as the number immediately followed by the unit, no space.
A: 400mV
